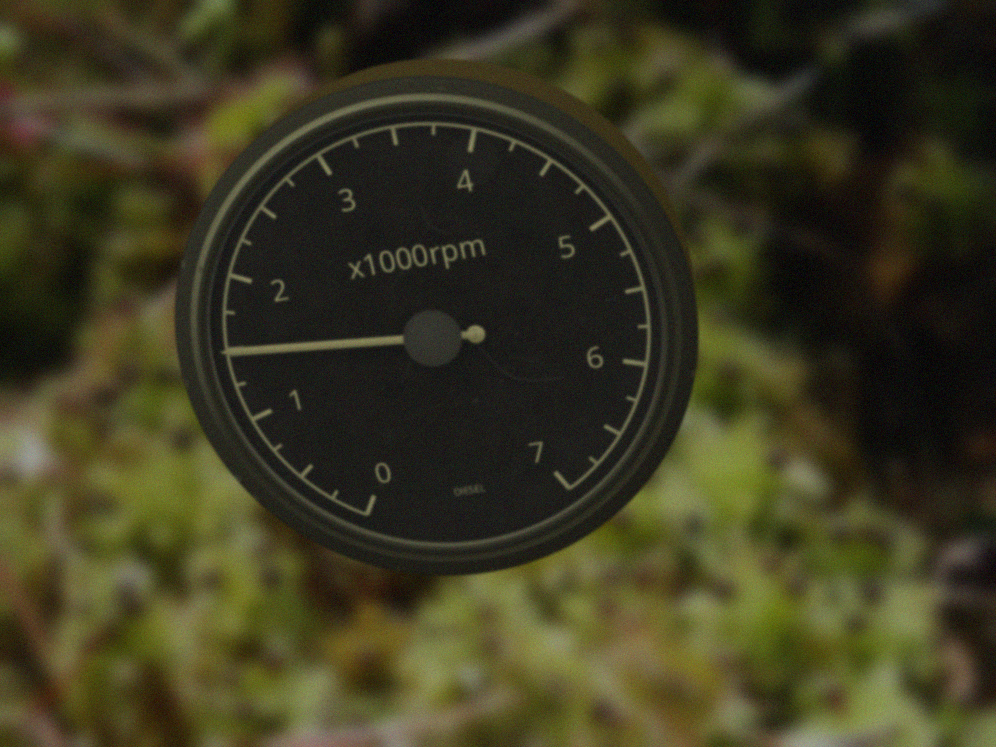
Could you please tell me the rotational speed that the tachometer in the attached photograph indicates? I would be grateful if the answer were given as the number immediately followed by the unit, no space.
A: 1500rpm
